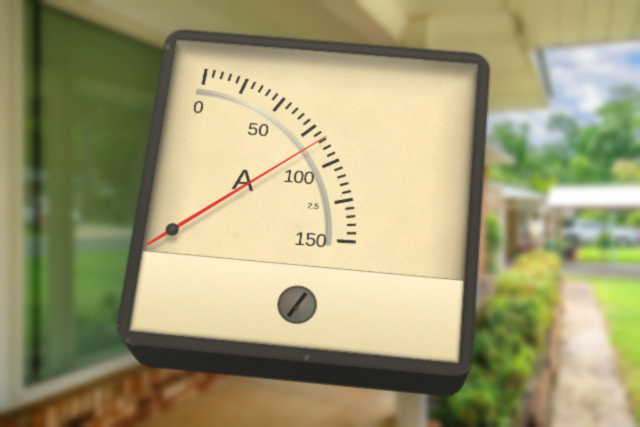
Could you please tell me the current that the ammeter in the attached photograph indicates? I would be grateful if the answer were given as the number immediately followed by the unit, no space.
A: 85A
